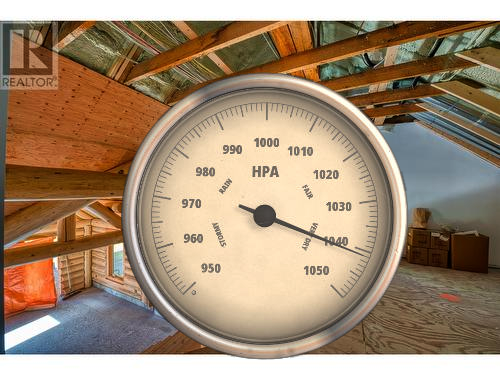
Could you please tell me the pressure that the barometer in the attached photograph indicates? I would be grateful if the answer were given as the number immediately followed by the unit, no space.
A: 1041hPa
